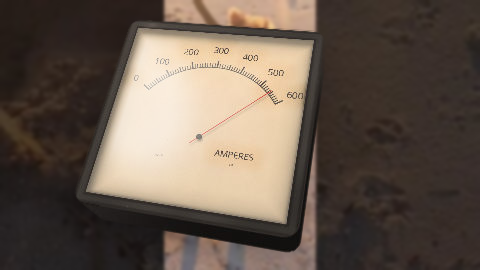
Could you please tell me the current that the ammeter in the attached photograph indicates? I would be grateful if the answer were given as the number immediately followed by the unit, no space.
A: 550A
